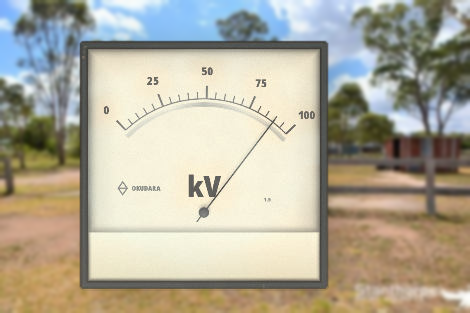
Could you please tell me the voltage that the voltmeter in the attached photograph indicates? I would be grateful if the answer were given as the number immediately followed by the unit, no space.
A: 90kV
